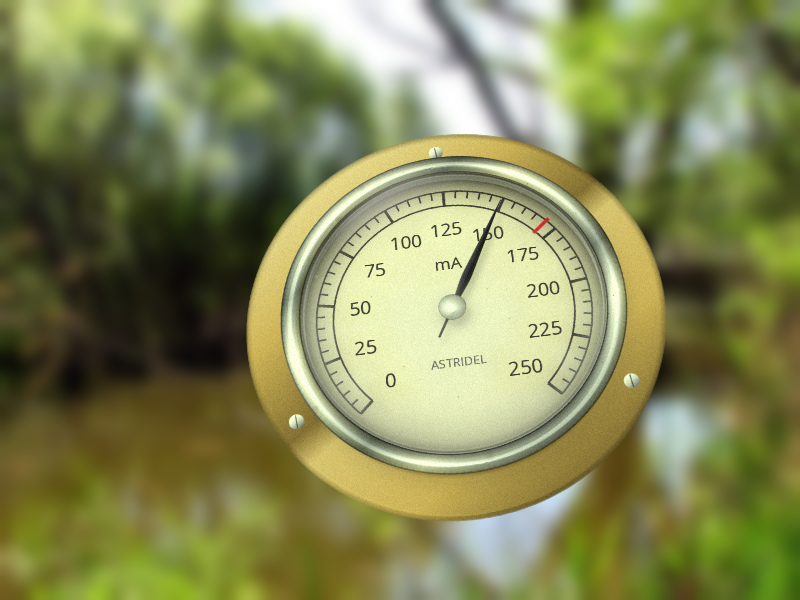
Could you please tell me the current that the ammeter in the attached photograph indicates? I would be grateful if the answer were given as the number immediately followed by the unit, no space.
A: 150mA
